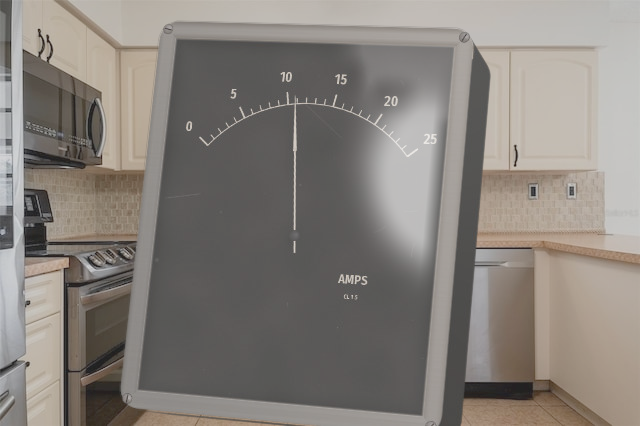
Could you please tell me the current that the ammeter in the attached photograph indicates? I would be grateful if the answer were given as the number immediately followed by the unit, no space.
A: 11A
